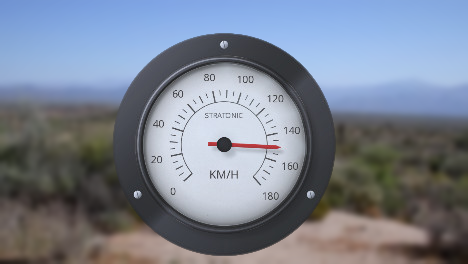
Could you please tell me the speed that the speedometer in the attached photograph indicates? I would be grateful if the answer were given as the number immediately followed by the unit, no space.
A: 150km/h
